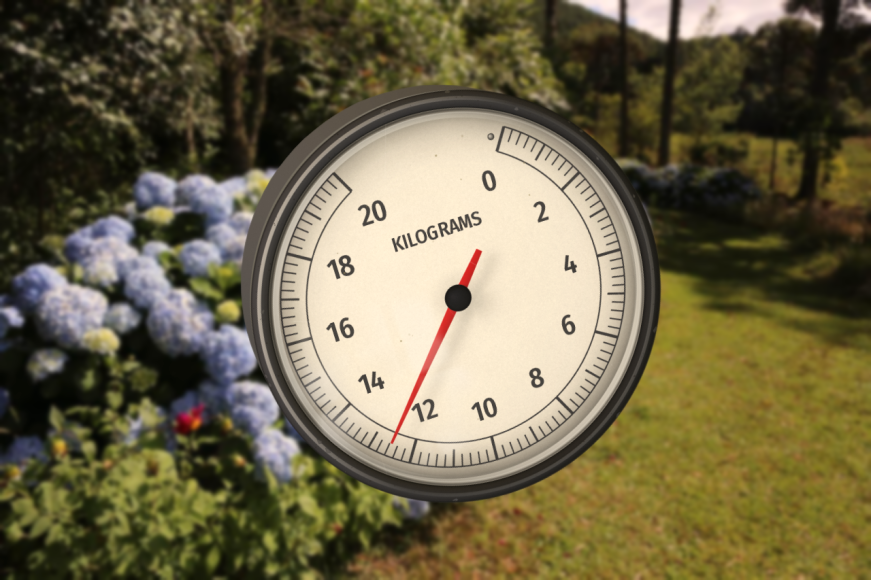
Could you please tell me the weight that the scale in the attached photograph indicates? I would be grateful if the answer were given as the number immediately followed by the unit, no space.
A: 12.6kg
